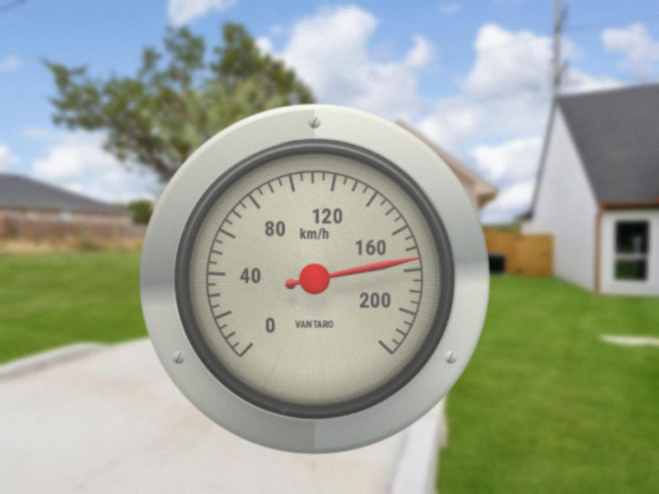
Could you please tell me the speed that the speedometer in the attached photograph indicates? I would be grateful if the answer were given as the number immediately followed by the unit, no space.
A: 175km/h
